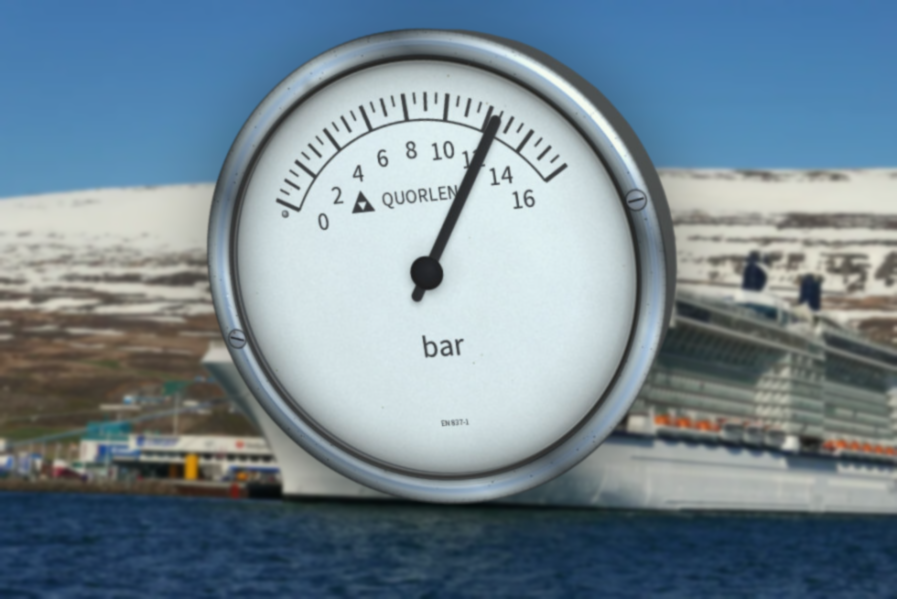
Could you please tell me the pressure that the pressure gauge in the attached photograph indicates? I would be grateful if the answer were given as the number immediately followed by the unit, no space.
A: 12.5bar
